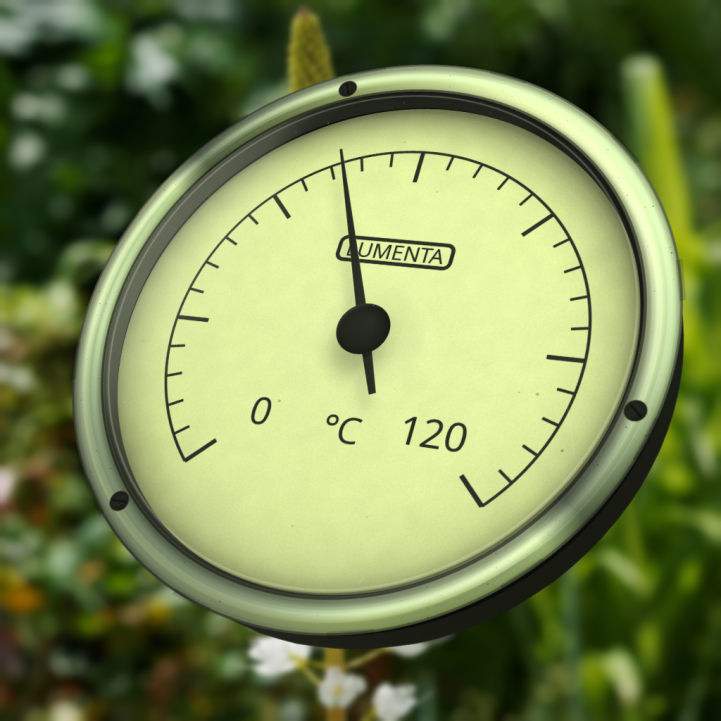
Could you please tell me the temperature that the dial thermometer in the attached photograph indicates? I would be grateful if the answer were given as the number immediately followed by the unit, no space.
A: 50°C
